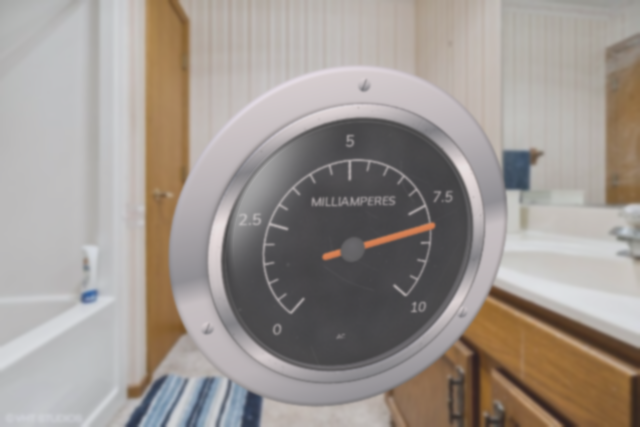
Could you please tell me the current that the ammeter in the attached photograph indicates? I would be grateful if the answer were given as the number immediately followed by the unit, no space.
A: 8mA
